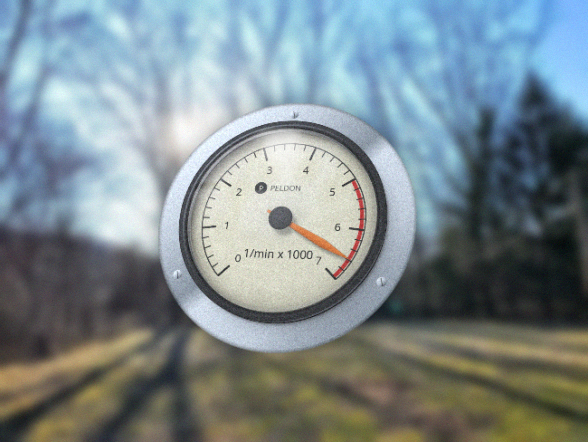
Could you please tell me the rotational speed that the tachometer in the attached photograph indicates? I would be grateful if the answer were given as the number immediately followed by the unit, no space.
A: 6600rpm
